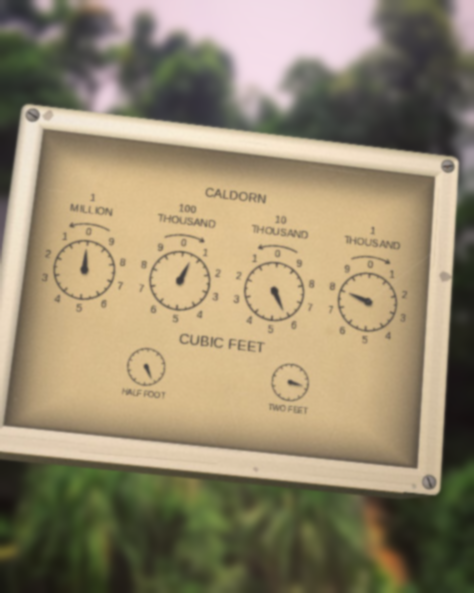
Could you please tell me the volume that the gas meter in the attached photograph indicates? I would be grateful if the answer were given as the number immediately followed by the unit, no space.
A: 5800ft³
